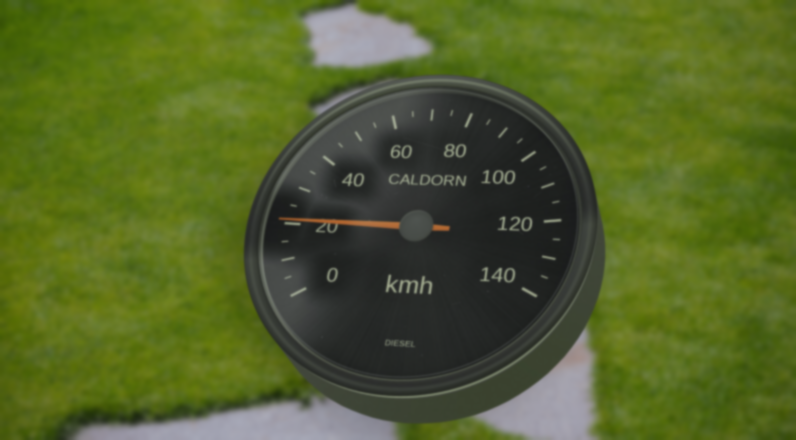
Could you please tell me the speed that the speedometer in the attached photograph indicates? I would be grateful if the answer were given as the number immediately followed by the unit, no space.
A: 20km/h
